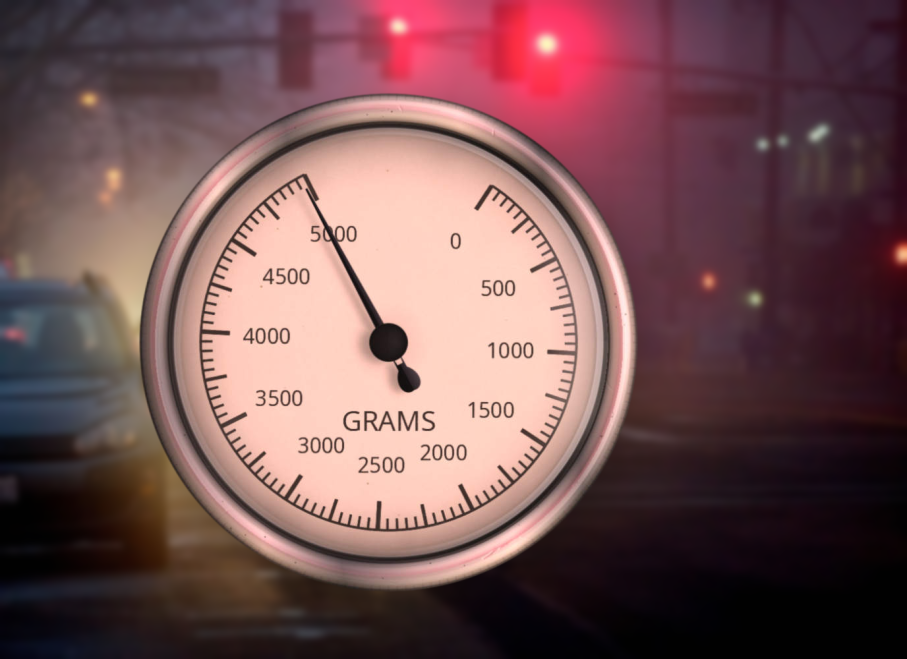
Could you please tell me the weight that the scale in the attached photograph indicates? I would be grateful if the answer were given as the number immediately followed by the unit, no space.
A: 4975g
